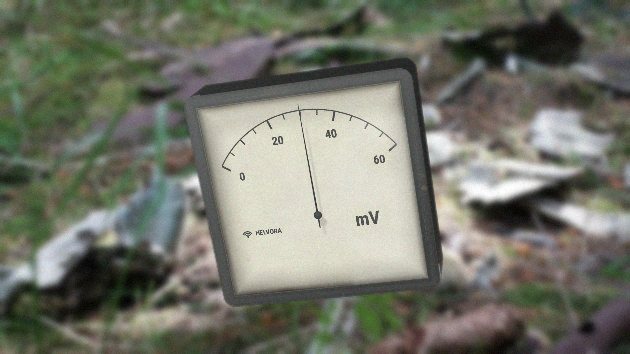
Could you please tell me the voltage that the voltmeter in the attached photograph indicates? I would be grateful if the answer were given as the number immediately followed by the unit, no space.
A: 30mV
